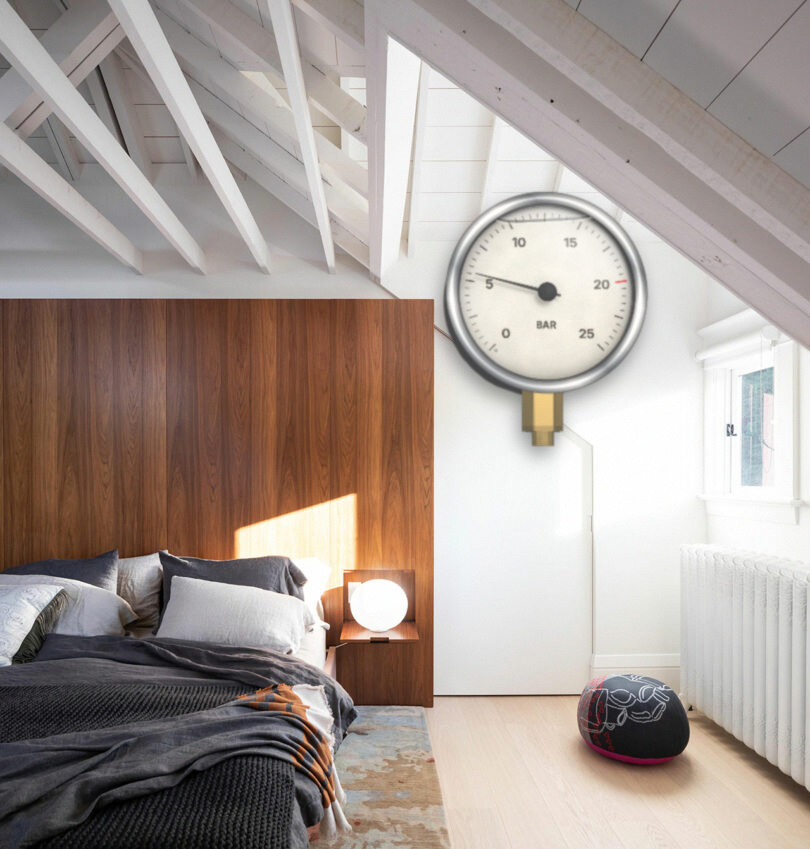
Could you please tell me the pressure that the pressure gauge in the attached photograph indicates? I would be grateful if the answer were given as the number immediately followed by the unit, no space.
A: 5.5bar
